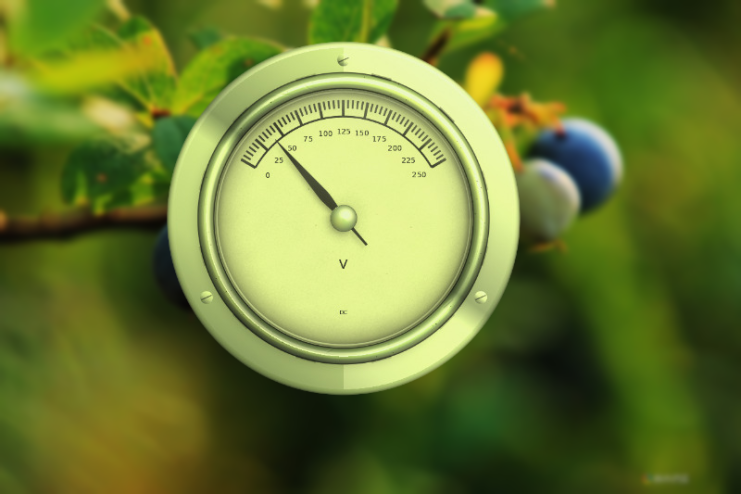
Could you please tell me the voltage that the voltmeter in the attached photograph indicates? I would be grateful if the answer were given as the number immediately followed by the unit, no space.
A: 40V
